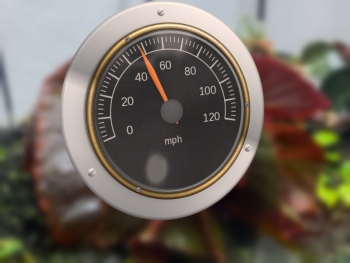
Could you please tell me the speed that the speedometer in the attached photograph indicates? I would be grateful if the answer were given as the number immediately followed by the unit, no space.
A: 48mph
